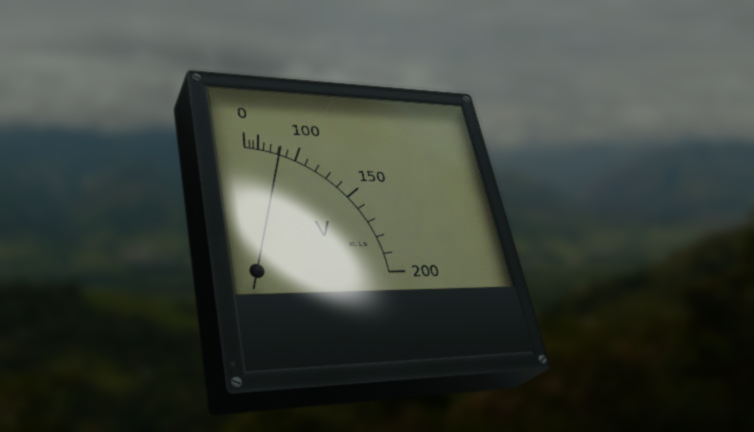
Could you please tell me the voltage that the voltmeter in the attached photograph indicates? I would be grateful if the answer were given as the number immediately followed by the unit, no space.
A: 80V
